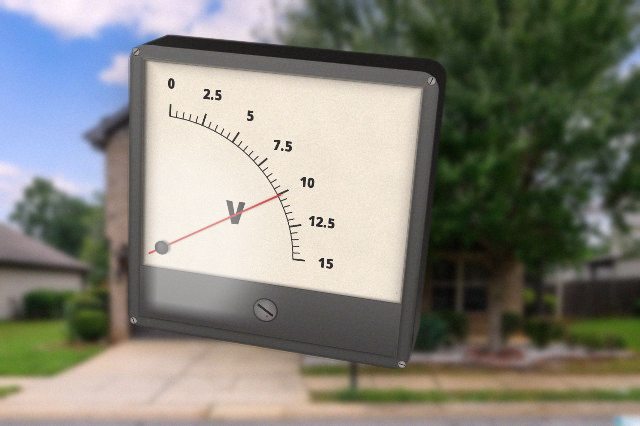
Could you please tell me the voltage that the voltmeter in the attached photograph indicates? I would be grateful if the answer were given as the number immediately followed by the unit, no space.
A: 10V
